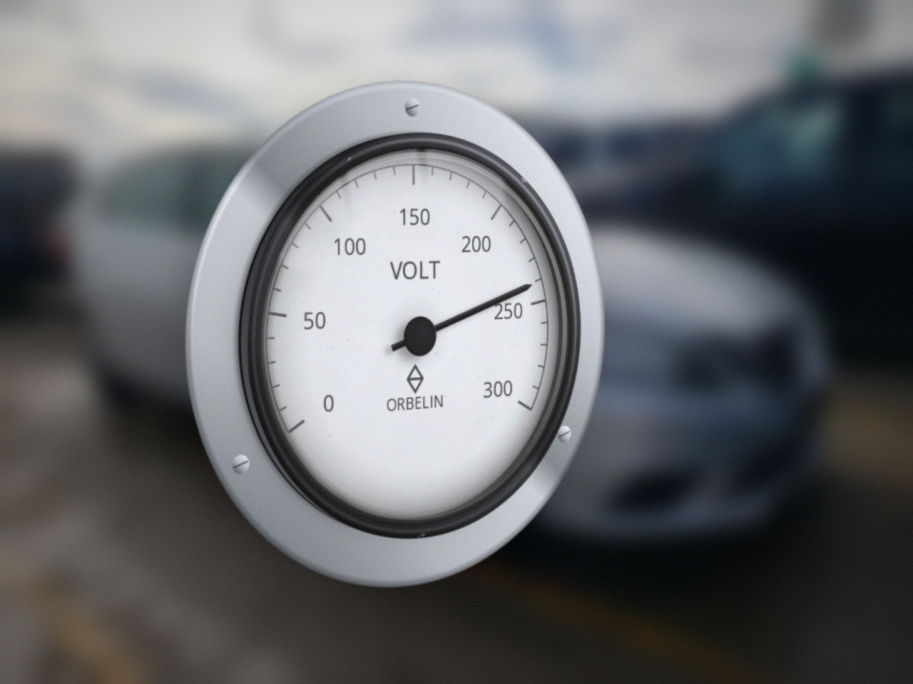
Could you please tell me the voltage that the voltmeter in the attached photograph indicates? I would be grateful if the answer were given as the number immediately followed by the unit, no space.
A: 240V
